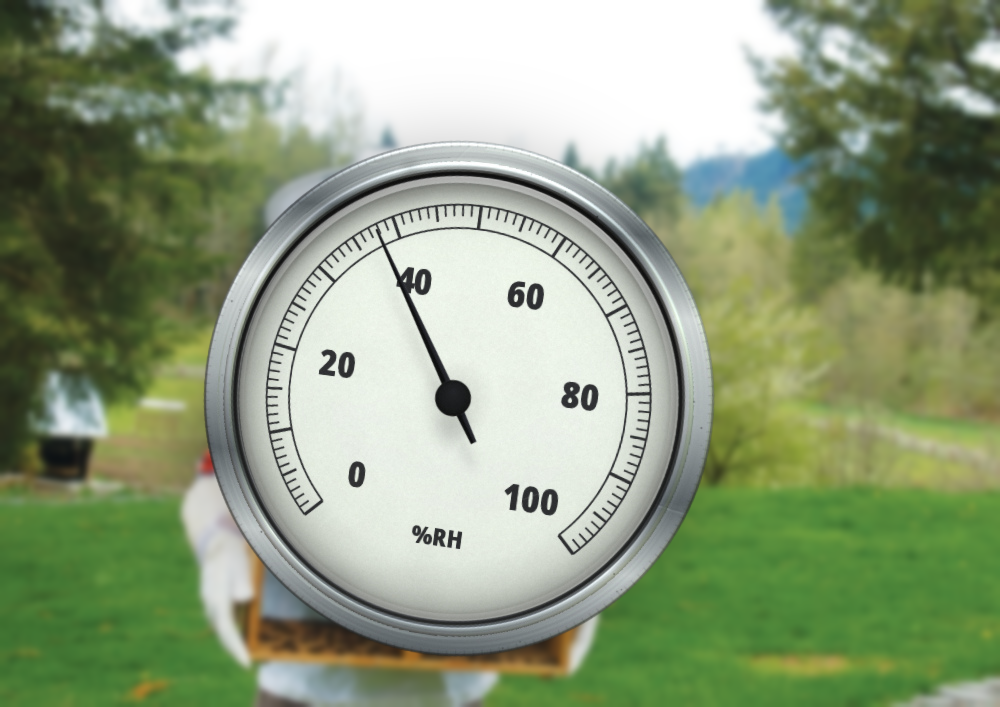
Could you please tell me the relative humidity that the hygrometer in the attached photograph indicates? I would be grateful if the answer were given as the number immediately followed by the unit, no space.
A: 38%
